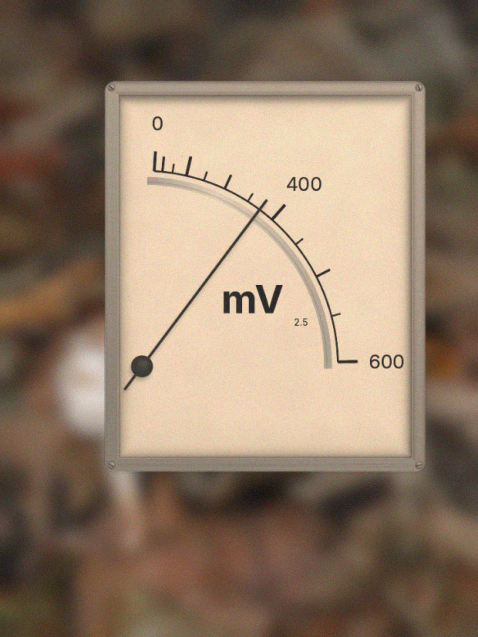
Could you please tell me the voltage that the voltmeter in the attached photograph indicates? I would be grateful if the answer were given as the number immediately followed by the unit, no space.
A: 375mV
